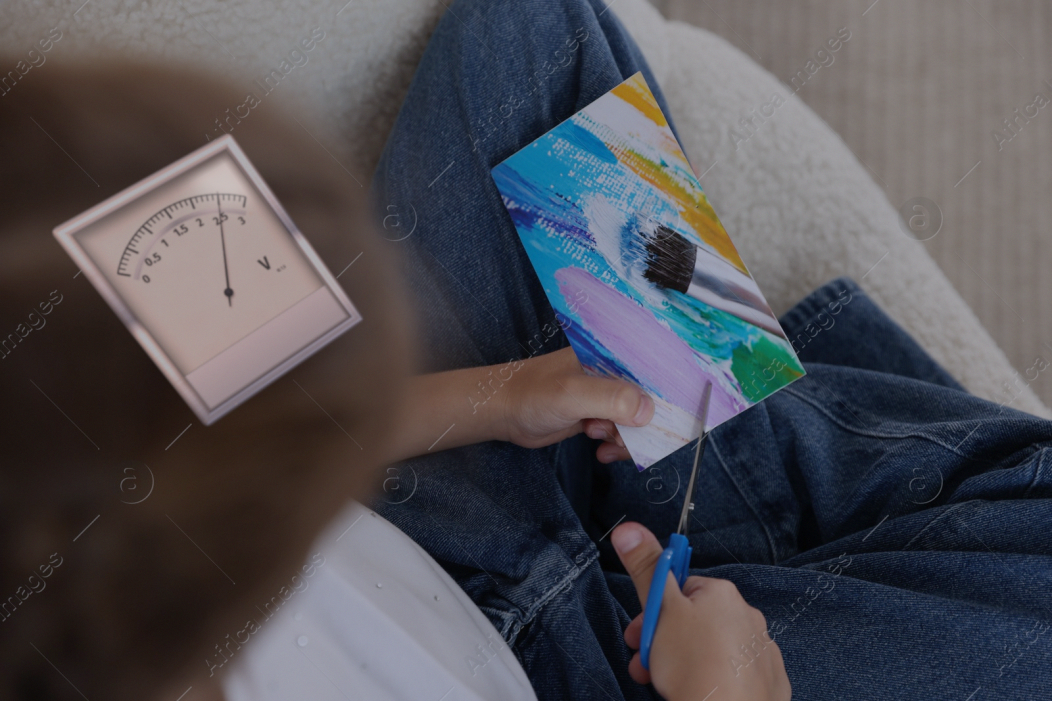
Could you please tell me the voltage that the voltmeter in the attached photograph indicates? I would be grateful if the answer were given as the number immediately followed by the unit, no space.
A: 2.5V
